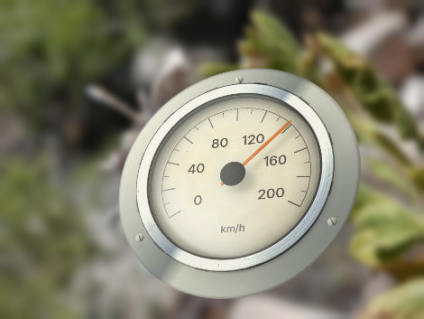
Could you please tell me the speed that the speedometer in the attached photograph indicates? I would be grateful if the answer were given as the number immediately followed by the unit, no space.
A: 140km/h
